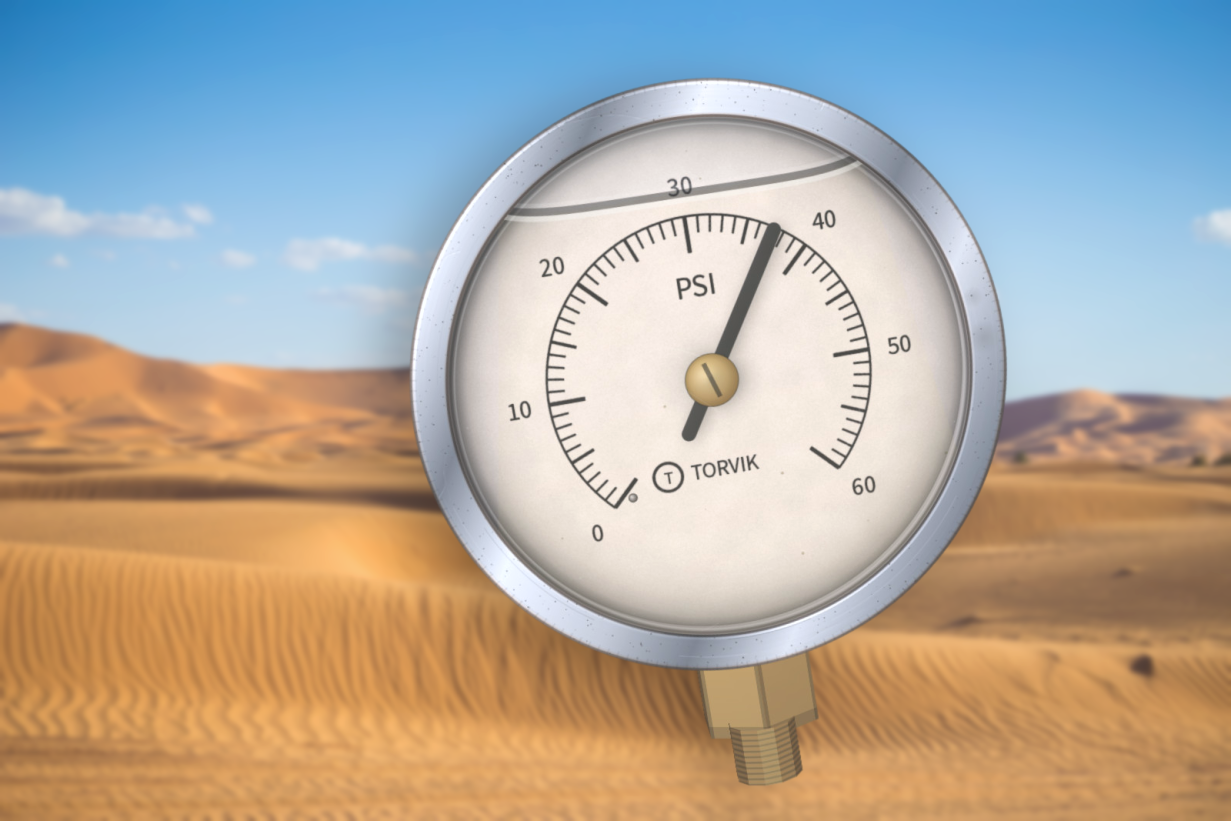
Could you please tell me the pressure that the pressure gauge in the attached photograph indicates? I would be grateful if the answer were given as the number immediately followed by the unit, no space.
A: 37psi
